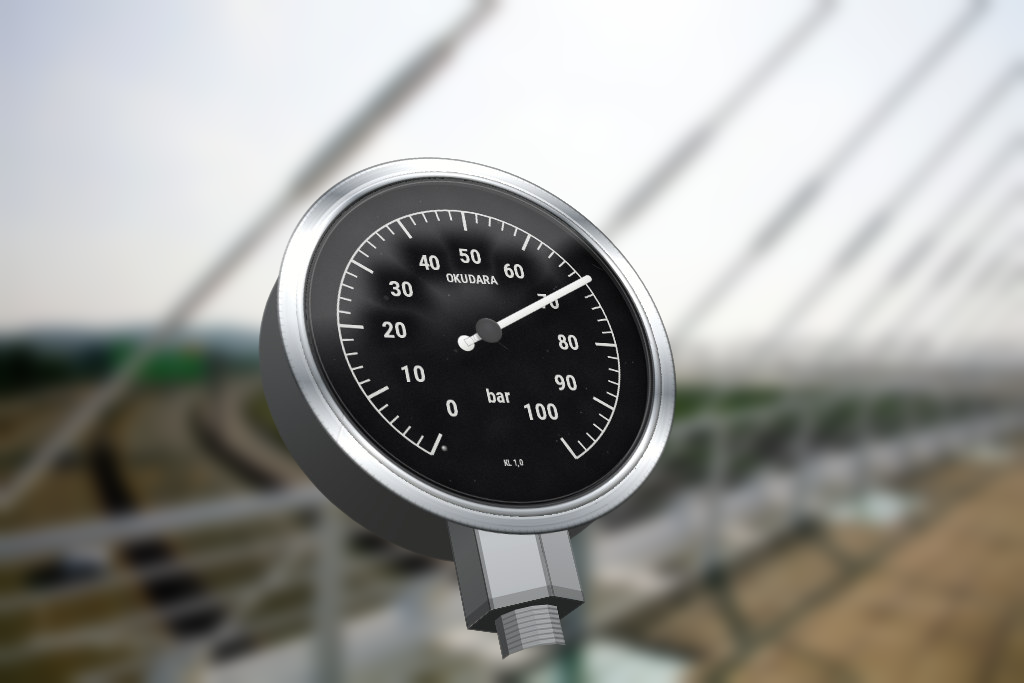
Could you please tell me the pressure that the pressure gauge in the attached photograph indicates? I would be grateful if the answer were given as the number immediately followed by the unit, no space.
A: 70bar
